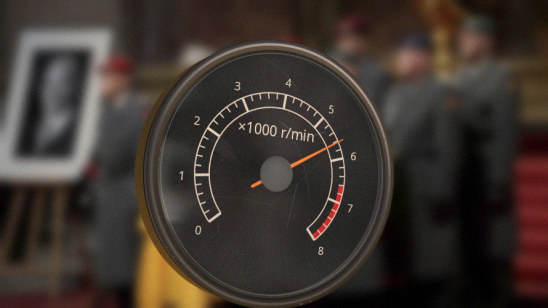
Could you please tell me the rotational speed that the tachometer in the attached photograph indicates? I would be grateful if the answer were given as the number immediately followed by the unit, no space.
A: 5600rpm
